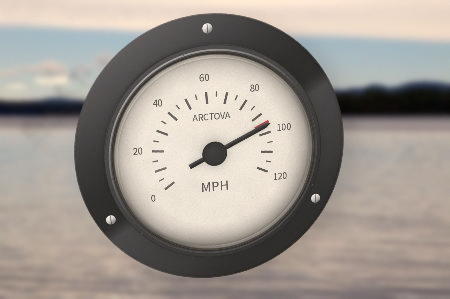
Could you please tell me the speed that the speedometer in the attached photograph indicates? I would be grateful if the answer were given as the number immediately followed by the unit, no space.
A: 95mph
